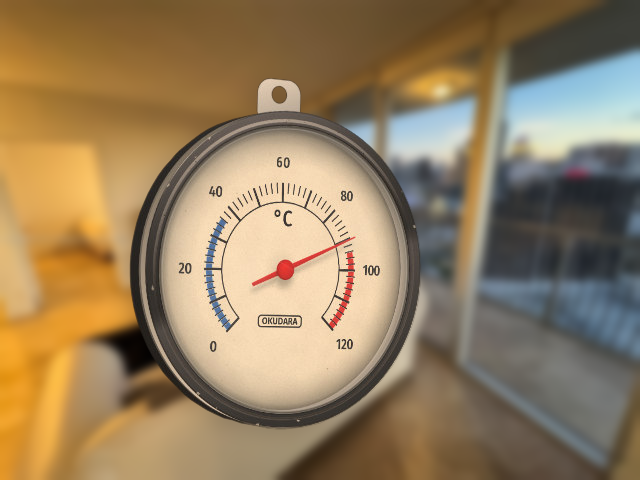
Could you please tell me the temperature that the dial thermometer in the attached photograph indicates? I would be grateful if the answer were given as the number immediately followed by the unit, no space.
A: 90°C
